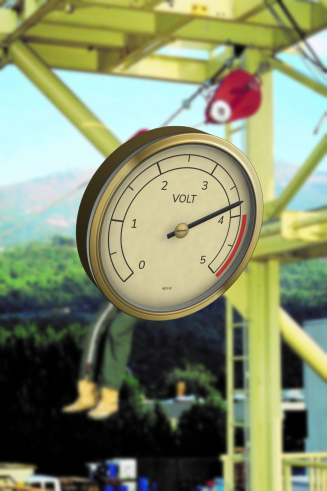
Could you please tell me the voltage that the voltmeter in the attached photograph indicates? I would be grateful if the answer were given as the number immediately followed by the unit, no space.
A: 3.75V
